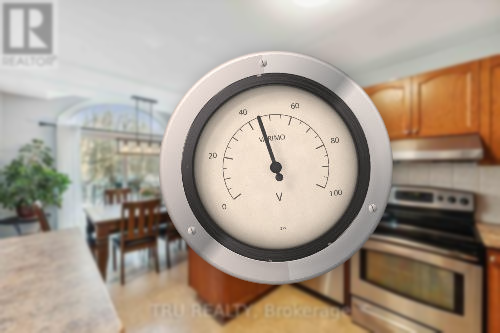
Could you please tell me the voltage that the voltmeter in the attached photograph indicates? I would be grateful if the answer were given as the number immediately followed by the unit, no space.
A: 45V
